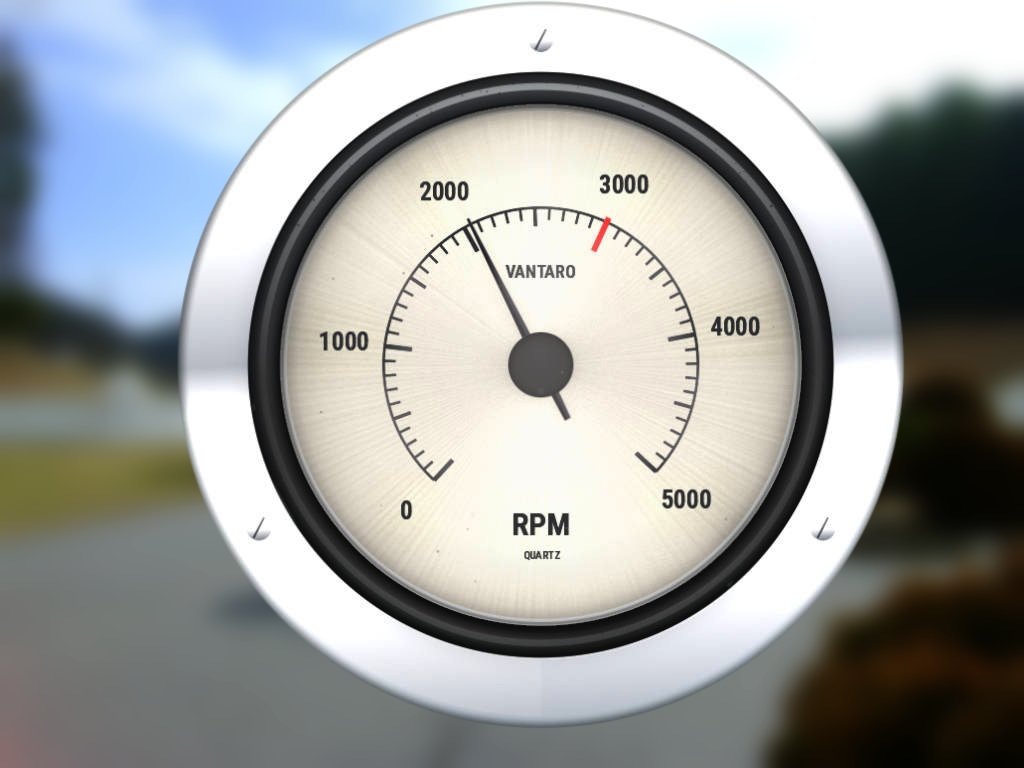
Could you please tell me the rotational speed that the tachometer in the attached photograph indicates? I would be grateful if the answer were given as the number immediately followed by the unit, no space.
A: 2050rpm
